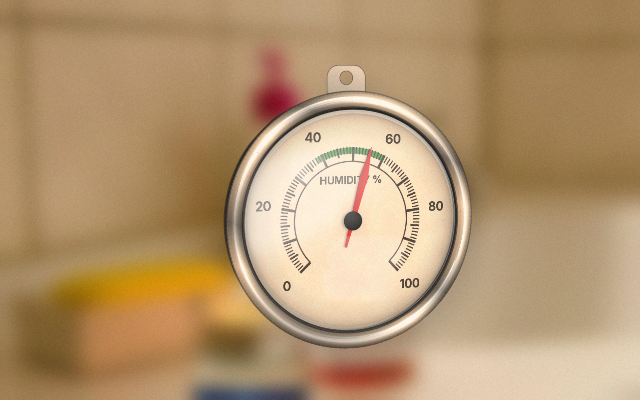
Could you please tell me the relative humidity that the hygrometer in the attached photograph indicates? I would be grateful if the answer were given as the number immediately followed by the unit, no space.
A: 55%
